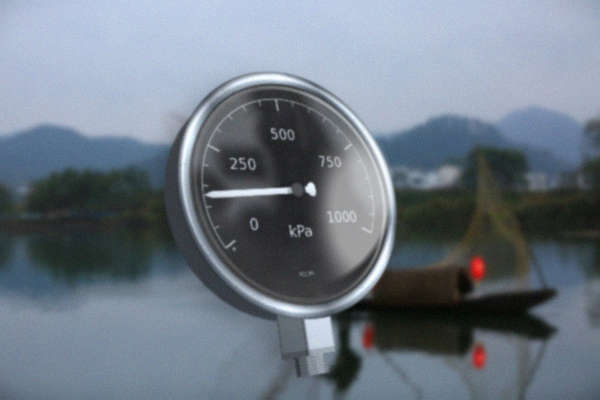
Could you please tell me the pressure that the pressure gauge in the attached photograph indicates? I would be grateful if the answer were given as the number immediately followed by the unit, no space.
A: 125kPa
